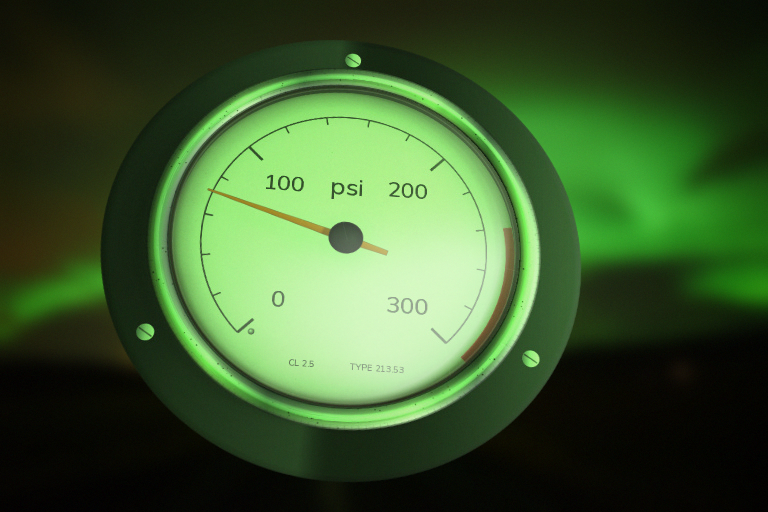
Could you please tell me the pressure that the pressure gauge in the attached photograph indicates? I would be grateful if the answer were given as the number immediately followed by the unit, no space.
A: 70psi
